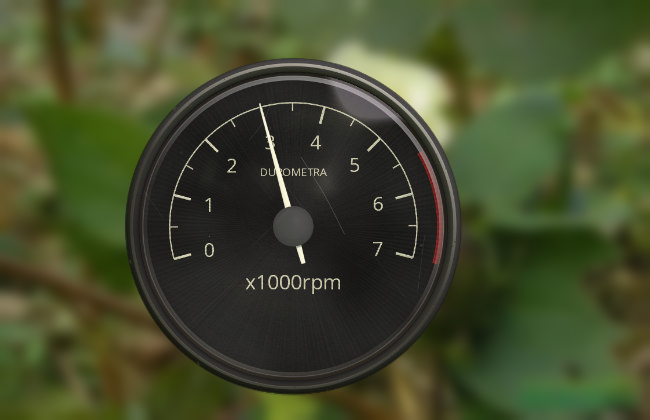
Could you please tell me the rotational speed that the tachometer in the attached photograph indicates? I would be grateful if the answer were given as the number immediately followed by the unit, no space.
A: 3000rpm
